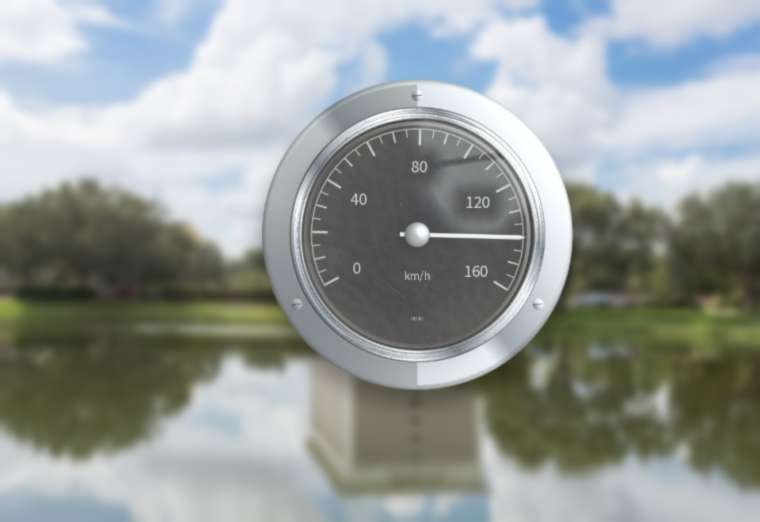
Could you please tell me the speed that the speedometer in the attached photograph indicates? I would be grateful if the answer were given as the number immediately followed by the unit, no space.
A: 140km/h
